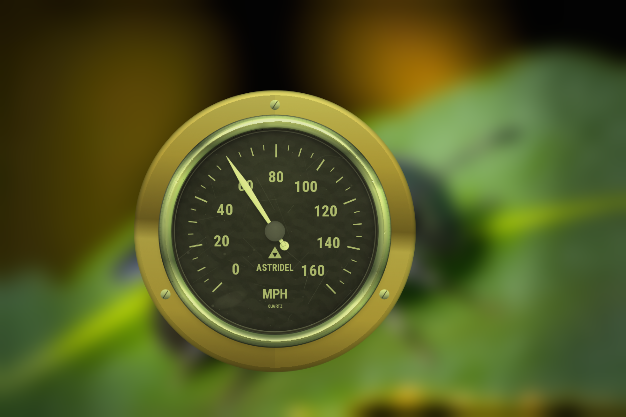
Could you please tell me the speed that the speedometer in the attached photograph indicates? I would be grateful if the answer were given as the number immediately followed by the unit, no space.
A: 60mph
